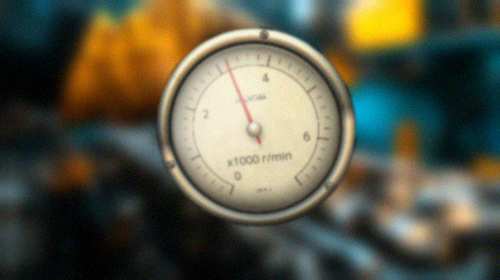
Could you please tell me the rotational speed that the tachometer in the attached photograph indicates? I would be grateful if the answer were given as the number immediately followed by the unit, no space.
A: 3200rpm
